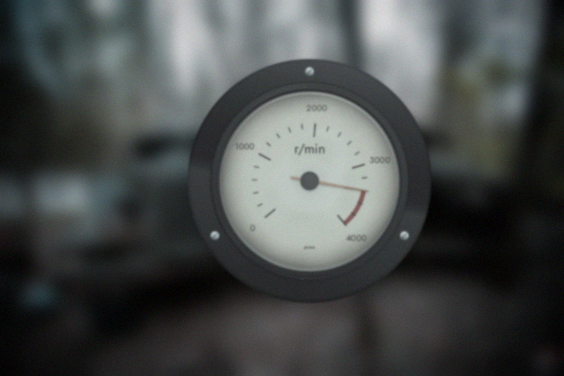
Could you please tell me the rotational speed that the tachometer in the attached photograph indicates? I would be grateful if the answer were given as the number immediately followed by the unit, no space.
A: 3400rpm
